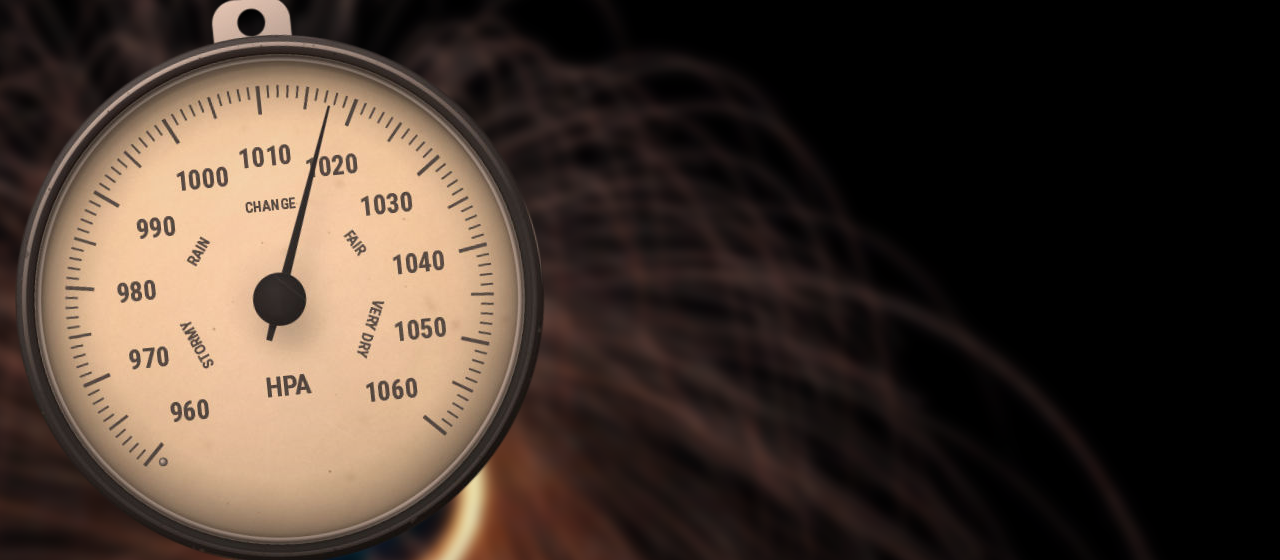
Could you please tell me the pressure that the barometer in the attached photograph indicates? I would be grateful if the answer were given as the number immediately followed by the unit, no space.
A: 1017.5hPa
